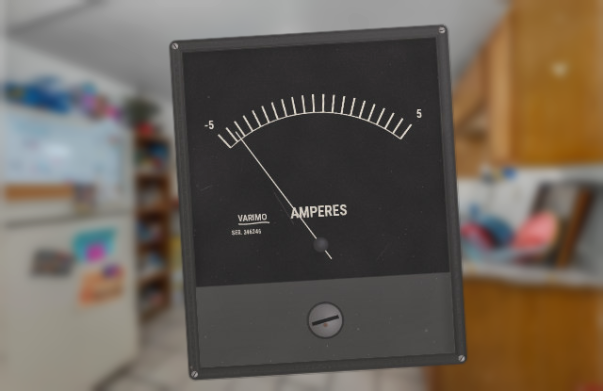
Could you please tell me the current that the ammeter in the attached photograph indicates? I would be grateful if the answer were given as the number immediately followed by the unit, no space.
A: -4.25A
